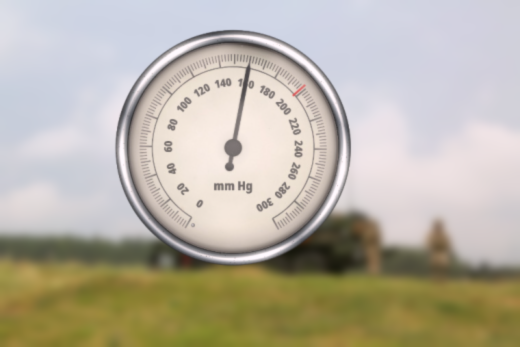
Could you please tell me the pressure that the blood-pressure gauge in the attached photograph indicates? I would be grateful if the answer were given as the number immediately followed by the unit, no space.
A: 160mmHg
